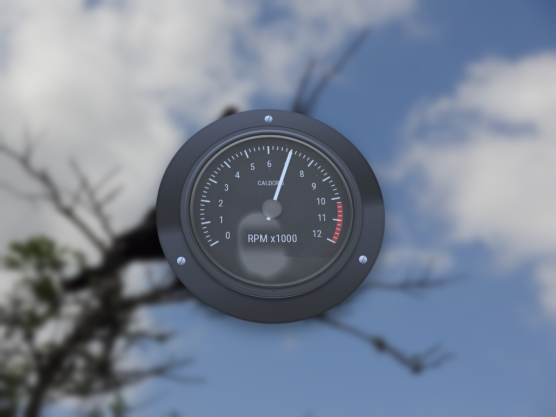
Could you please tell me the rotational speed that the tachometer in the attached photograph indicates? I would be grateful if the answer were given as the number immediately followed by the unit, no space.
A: 7000rpm
